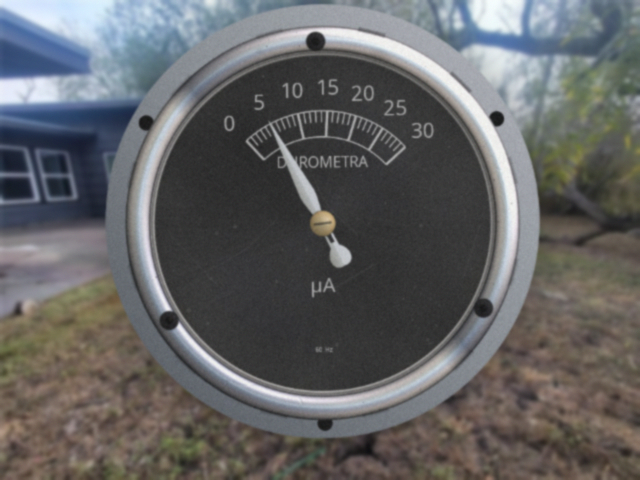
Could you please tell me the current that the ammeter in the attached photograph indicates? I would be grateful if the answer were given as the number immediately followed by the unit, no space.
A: 5µA
